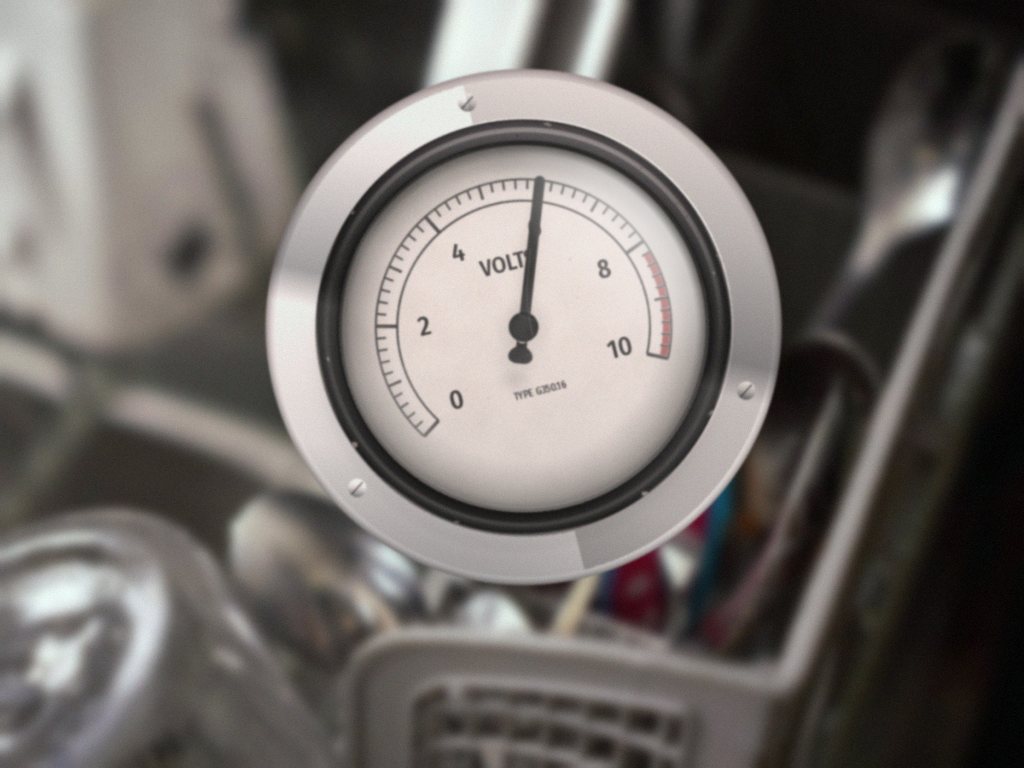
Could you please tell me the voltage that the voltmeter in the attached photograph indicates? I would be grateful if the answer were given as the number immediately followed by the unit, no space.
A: 6V
